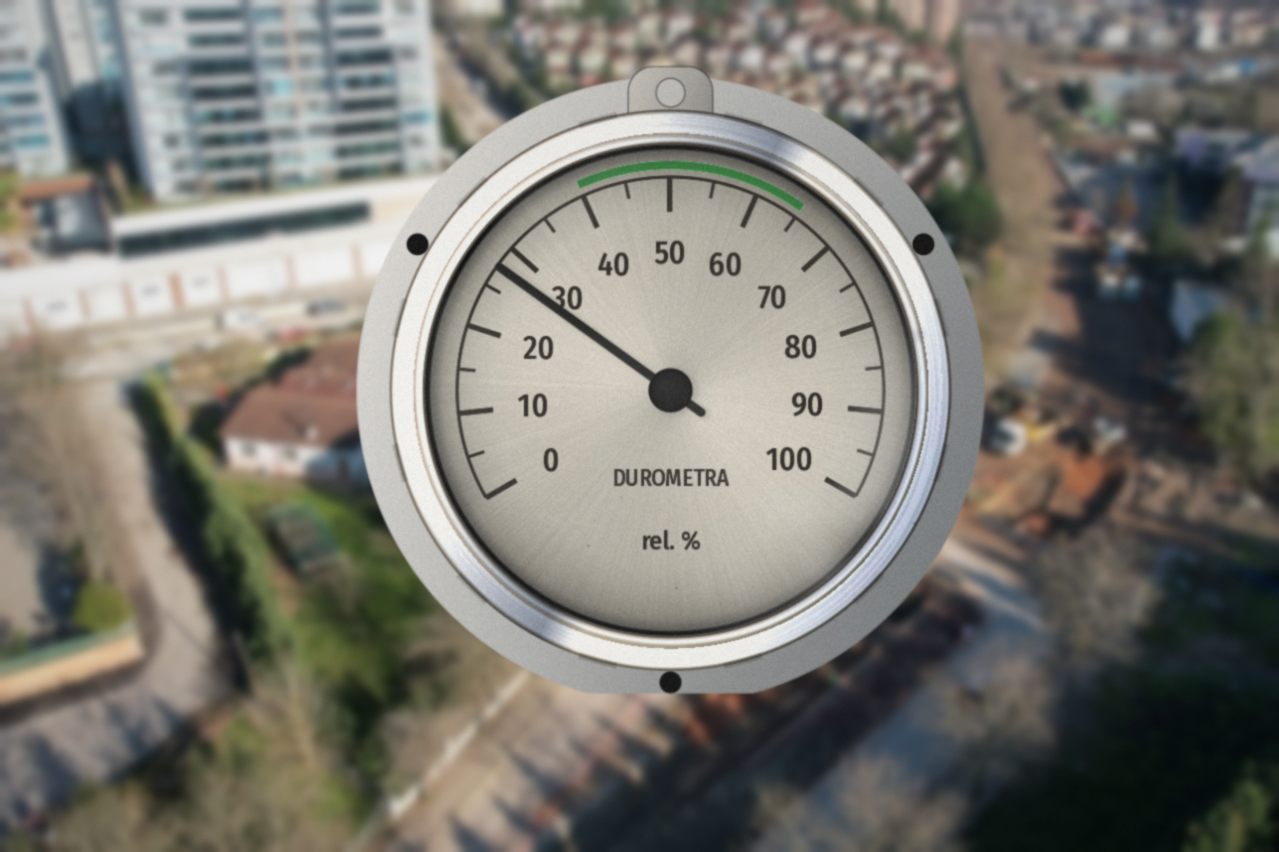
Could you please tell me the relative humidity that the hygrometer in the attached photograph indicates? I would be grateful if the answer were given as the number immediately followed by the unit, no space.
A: 27.5%
